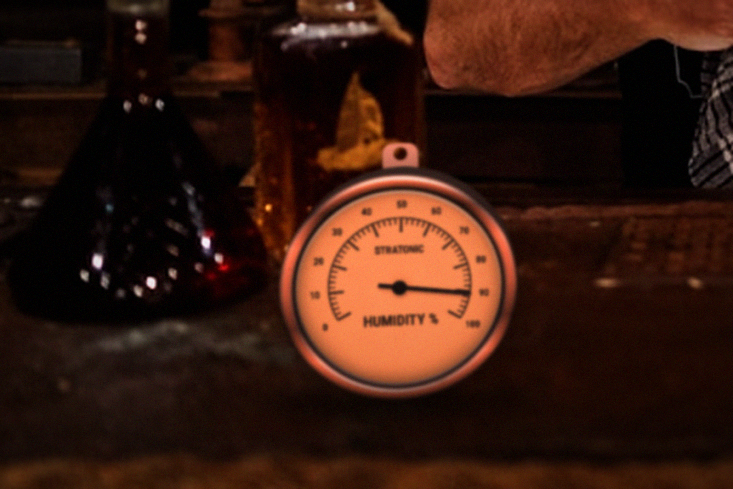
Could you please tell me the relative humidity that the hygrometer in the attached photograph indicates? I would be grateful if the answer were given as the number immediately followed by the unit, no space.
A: 90%
